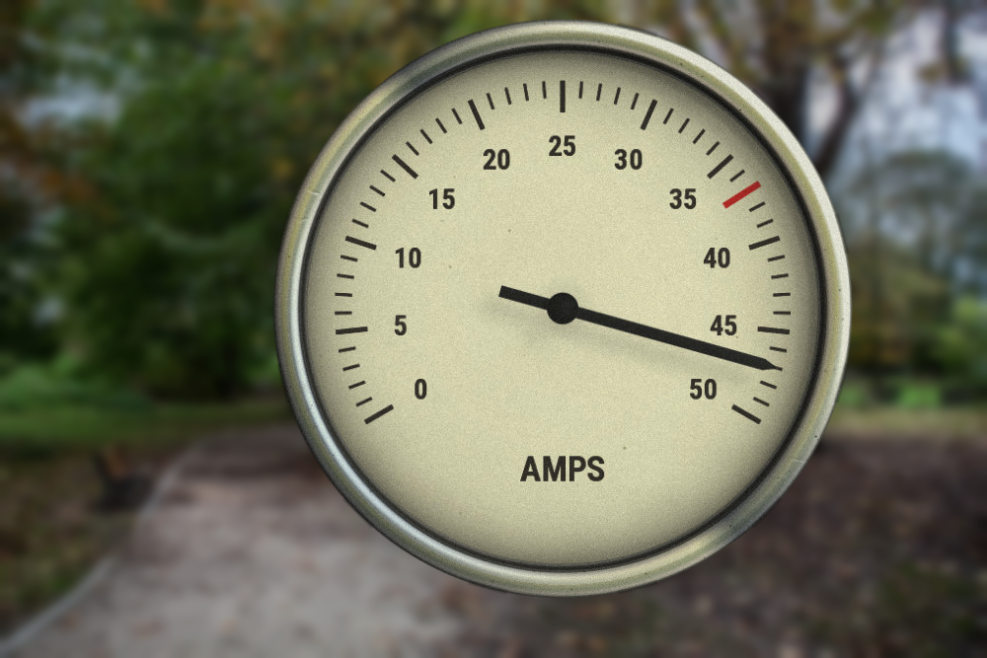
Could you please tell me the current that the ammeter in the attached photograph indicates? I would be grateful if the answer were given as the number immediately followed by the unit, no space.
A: 47A
